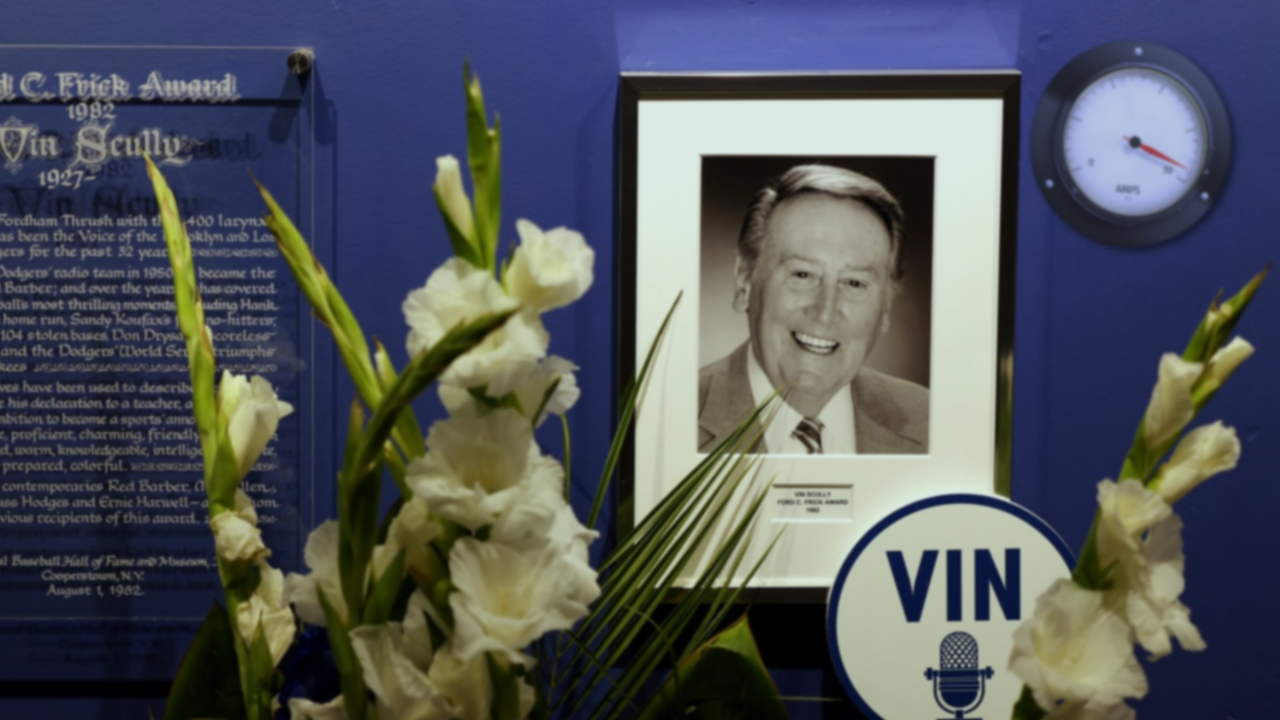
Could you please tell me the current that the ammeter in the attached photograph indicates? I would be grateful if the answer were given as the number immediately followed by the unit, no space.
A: 48A
